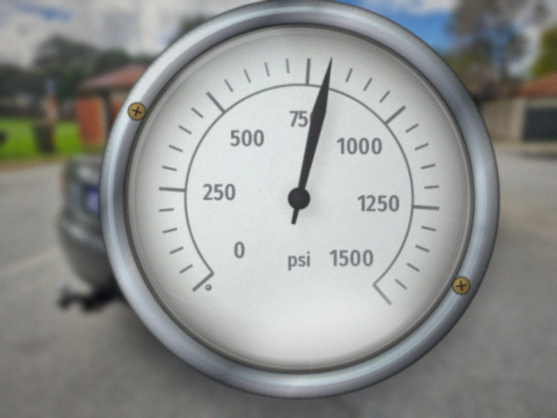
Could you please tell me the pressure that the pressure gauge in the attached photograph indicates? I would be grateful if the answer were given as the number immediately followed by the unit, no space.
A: 800psi
